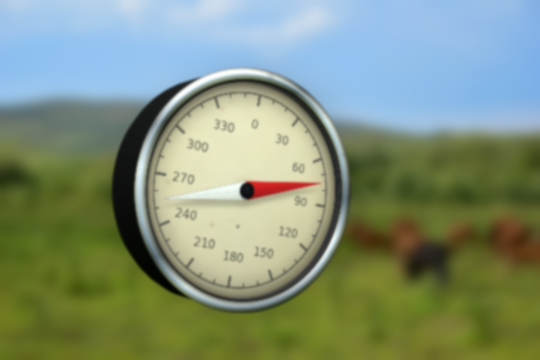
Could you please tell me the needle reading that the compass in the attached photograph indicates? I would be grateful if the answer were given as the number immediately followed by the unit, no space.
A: 75°
